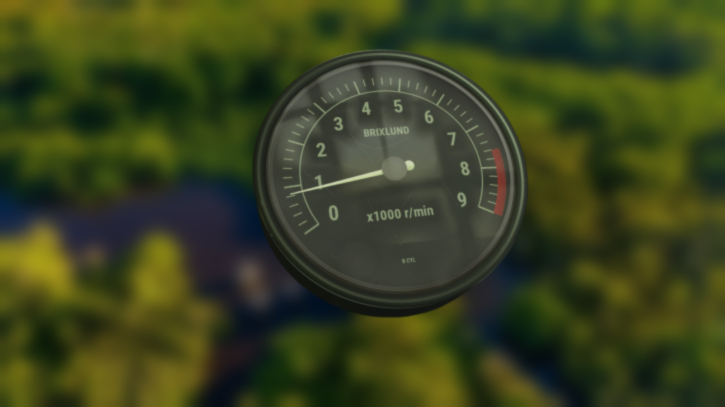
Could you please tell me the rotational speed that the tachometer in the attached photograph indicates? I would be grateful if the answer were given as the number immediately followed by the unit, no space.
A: 800rpm
